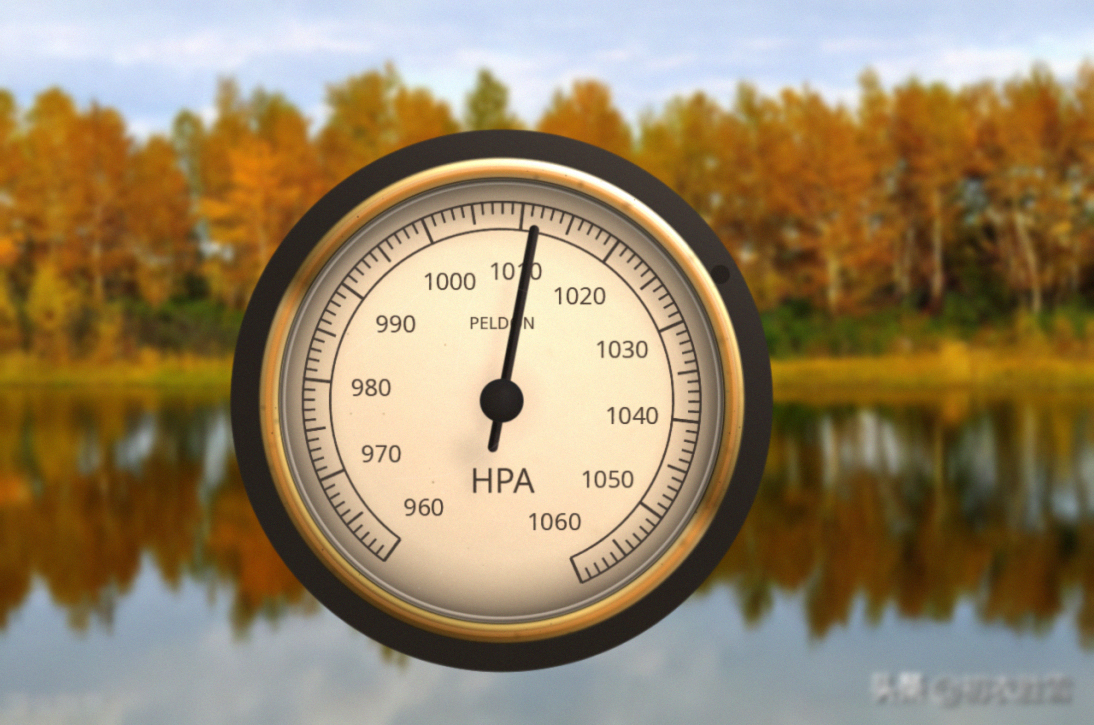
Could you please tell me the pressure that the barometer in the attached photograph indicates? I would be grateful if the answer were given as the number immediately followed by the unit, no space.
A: 1011.5hPa
